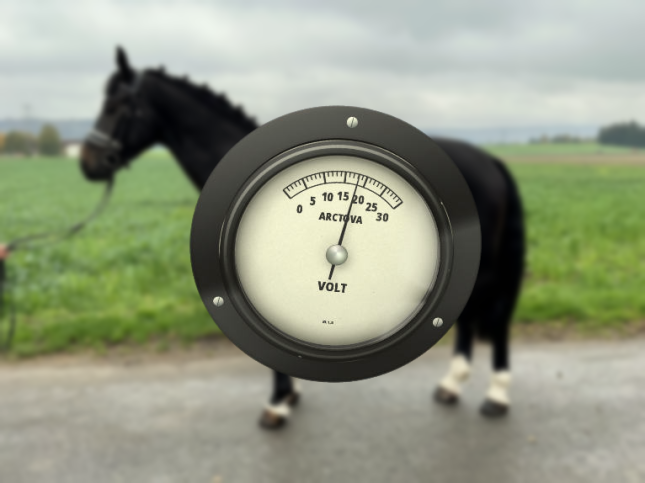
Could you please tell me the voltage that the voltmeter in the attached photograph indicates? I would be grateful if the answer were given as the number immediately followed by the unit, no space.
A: 18V
